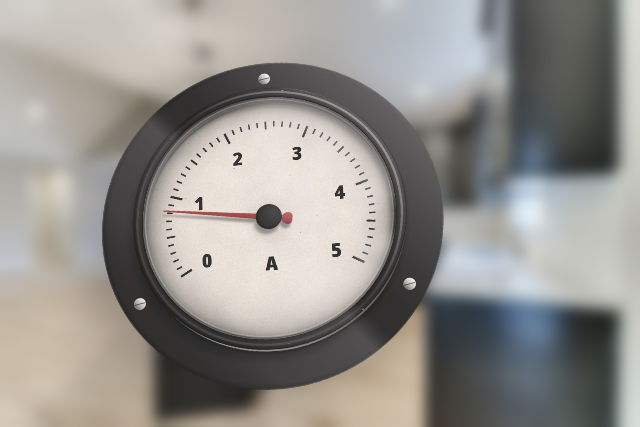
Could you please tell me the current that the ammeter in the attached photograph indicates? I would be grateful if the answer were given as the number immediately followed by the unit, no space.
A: 0.8A
